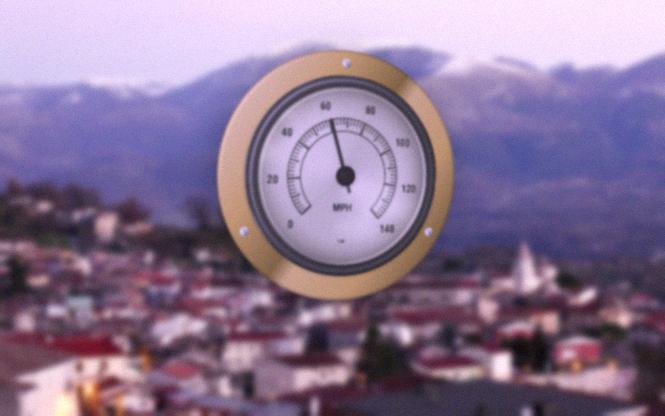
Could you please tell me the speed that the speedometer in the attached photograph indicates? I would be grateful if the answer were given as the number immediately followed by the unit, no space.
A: 60mph
